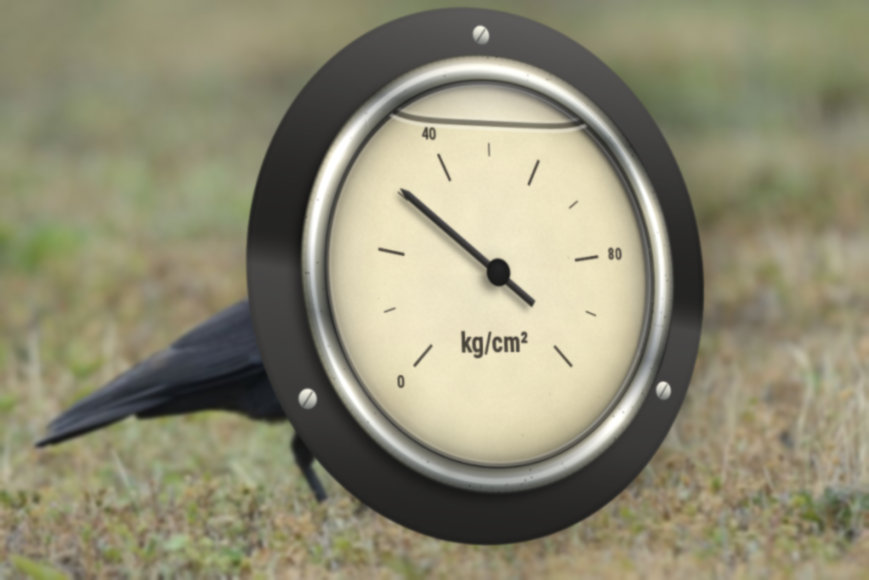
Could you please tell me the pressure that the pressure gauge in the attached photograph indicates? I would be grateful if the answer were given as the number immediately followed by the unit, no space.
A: 30kg/cm²
